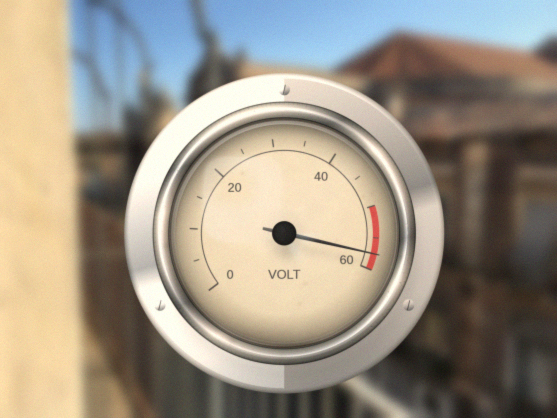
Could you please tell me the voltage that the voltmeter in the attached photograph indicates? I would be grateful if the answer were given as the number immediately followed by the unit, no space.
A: 57.5V
